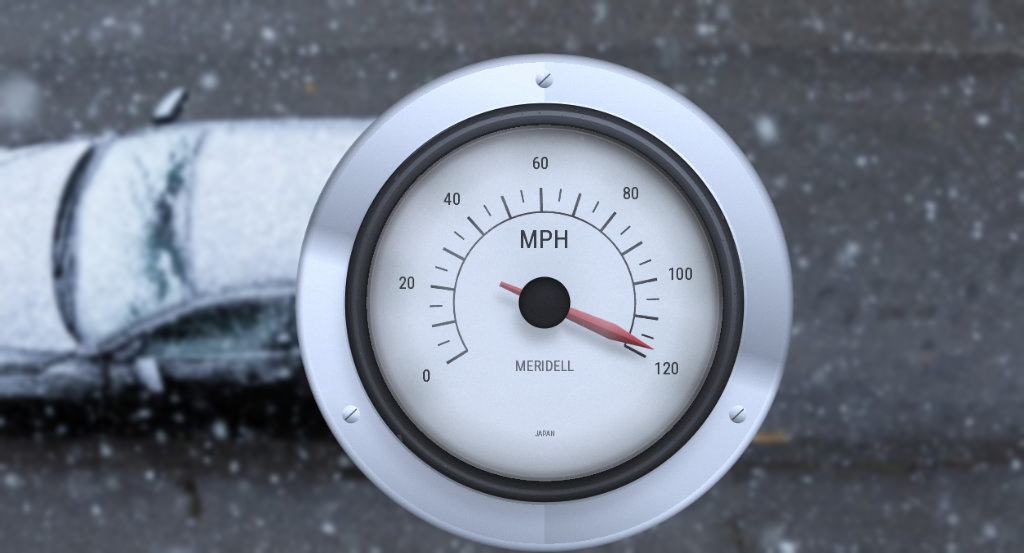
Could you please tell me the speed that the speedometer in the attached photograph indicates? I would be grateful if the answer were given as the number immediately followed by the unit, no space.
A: 117.5mph
